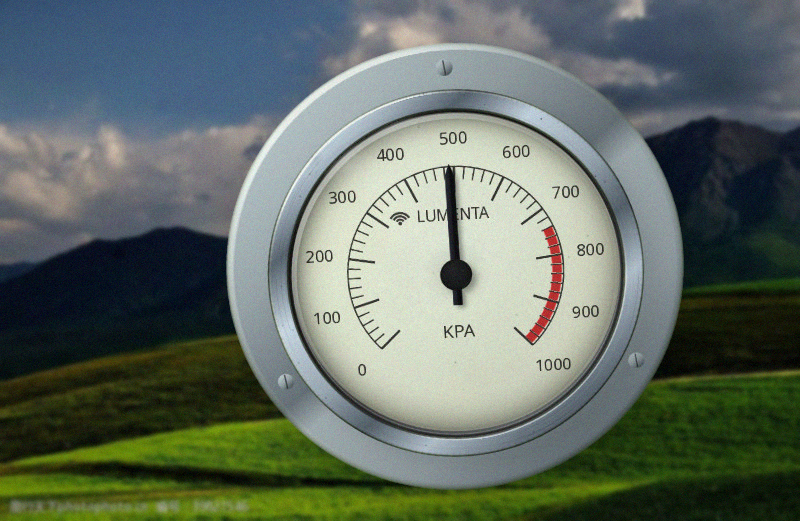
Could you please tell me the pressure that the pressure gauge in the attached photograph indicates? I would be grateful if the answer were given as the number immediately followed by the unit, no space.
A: 490kPa
